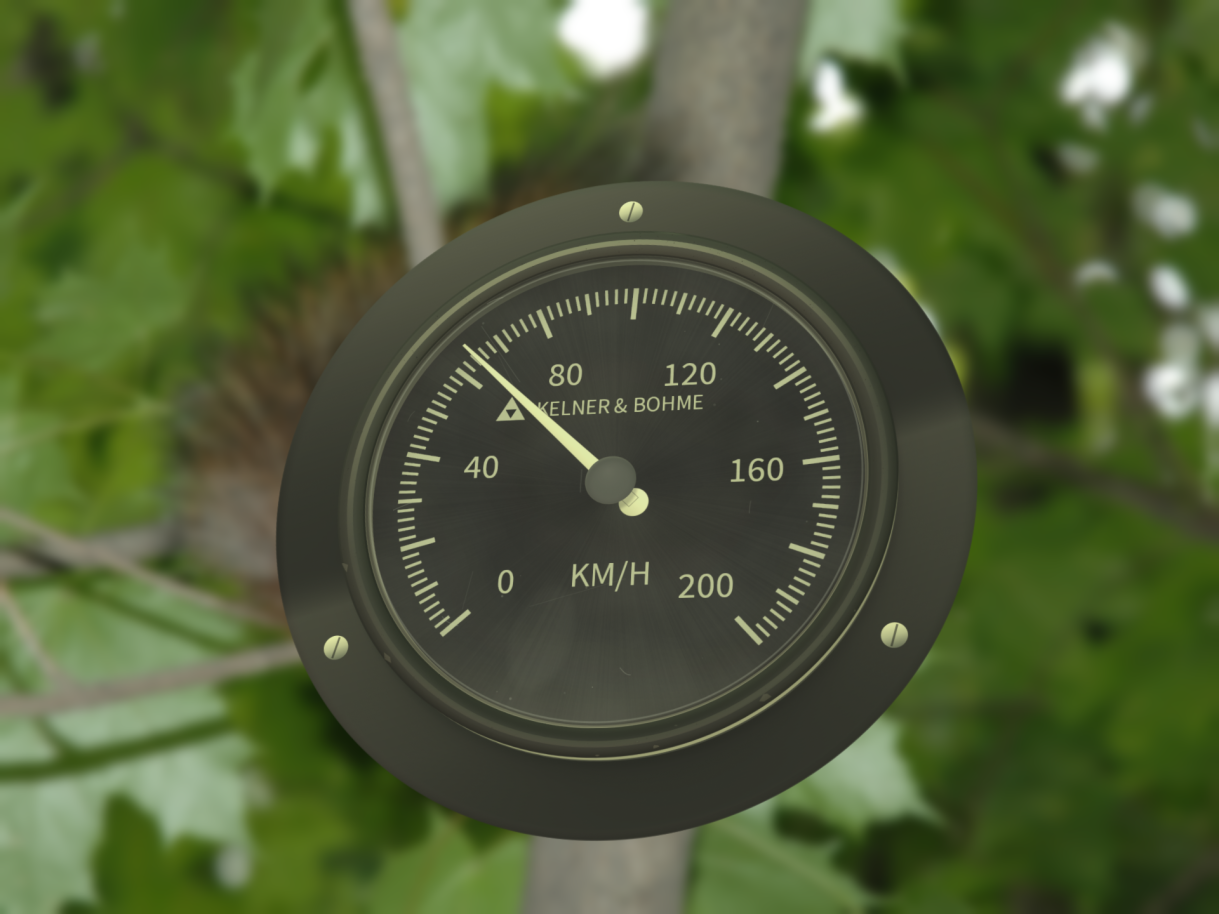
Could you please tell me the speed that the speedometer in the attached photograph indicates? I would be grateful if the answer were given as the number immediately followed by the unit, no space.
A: 64km/h
